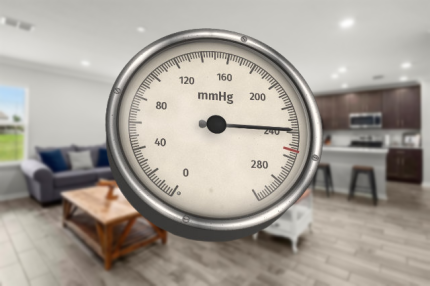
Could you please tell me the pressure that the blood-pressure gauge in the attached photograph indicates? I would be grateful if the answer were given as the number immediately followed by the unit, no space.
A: 240mmHg
